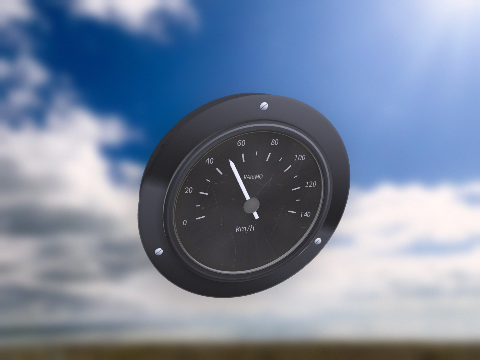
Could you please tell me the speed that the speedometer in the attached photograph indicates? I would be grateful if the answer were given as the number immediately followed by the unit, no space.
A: 50km/h
